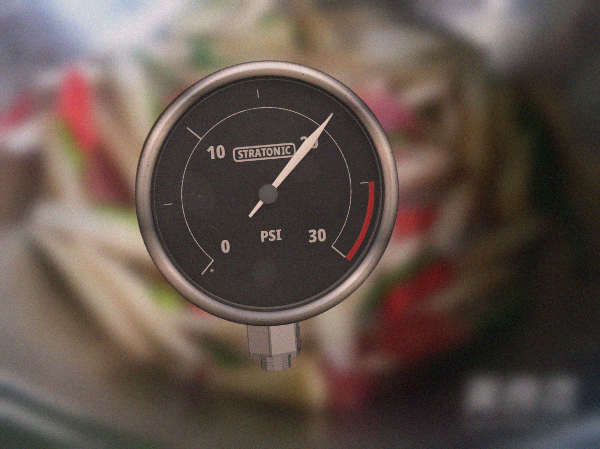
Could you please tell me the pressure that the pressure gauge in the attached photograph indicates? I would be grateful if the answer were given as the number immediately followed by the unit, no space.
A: 20psi
